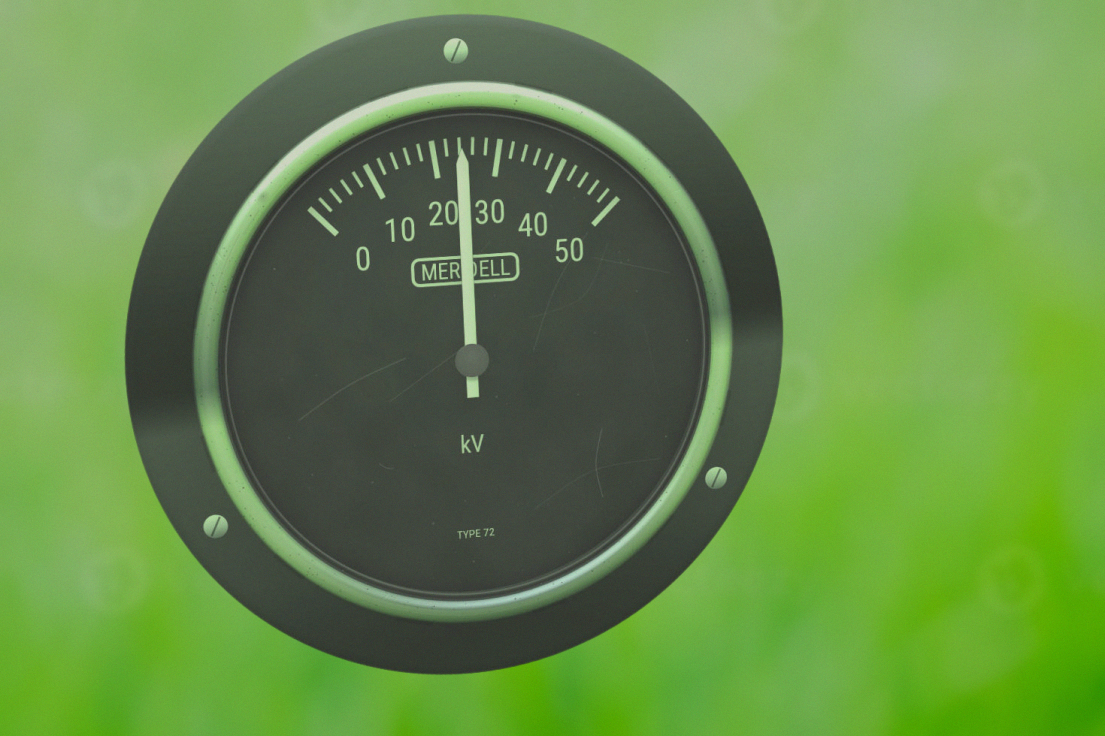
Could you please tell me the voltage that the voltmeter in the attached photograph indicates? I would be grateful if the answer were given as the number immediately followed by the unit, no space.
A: 24kV
